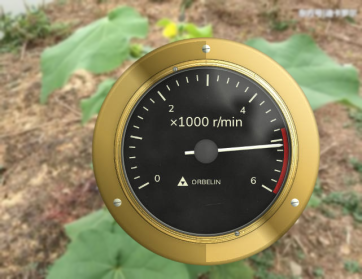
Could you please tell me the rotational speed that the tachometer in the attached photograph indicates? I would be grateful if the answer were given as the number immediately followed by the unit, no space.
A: 5100rpm
